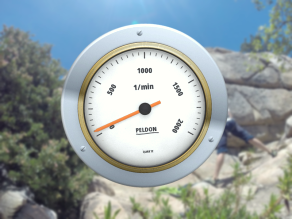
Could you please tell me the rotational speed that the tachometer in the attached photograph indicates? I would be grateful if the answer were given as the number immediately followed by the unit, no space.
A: 50rpm
